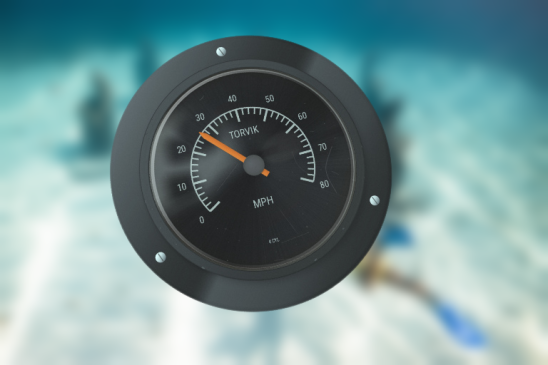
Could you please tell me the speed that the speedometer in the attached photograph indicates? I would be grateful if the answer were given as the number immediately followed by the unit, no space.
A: 26mph
